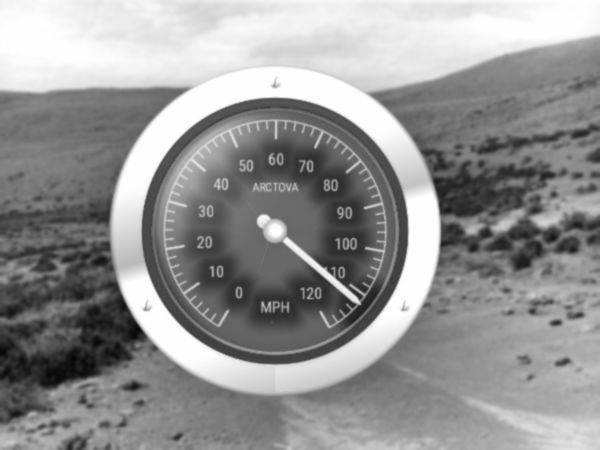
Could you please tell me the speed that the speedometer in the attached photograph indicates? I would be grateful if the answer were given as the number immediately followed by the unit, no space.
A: 112mph
